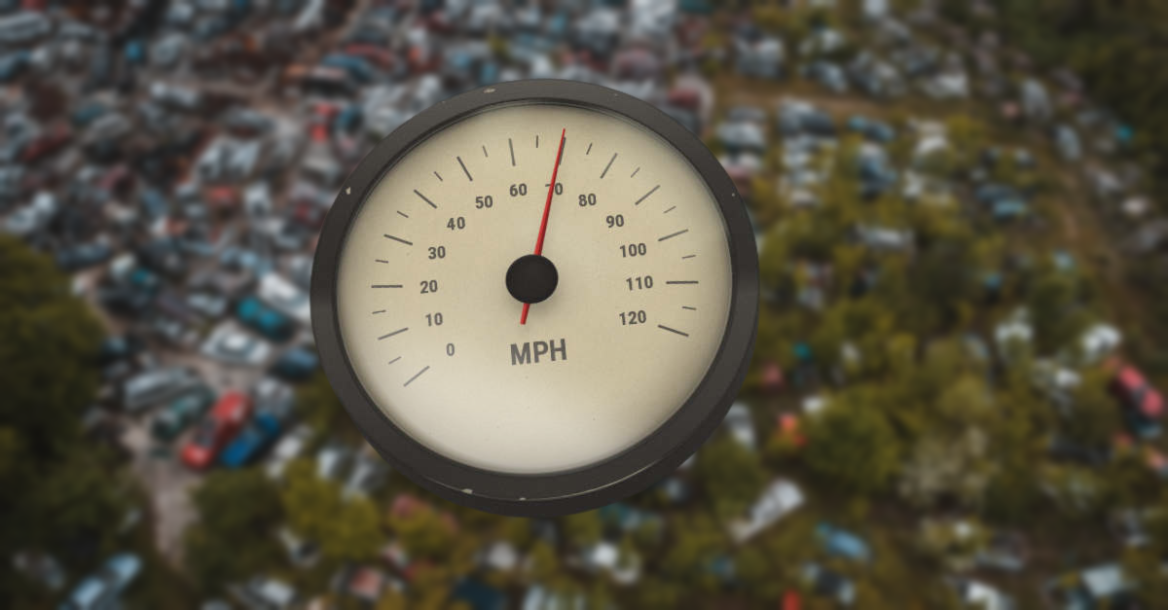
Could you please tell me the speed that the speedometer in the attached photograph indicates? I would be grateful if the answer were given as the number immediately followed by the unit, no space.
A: 70mph
